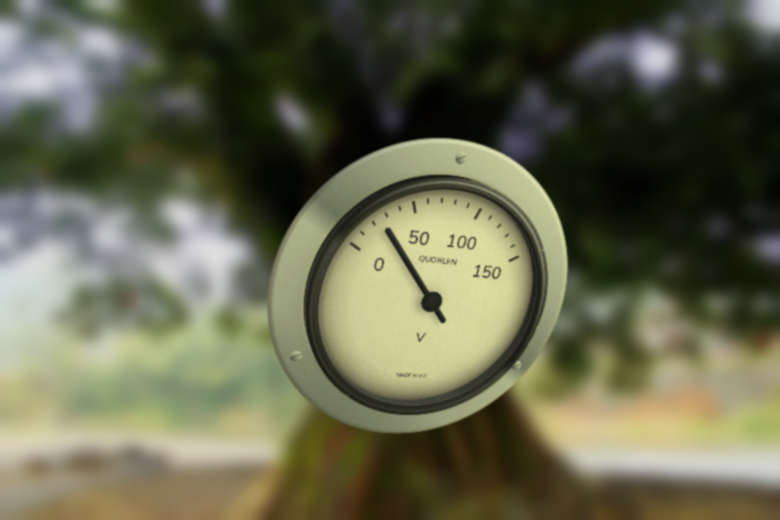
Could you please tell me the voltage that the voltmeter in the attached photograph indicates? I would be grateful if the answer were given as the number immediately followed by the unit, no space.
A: 25V
